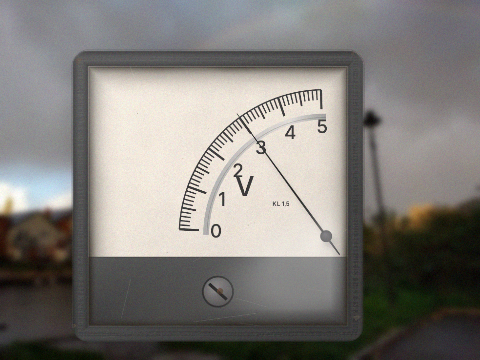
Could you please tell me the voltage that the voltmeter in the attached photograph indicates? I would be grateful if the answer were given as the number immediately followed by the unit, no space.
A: 3V
